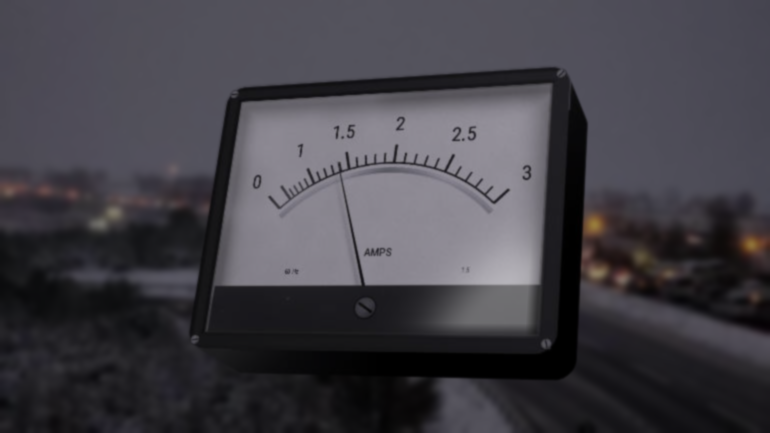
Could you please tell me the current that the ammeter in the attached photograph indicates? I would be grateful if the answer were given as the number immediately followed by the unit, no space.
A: 1.4A
